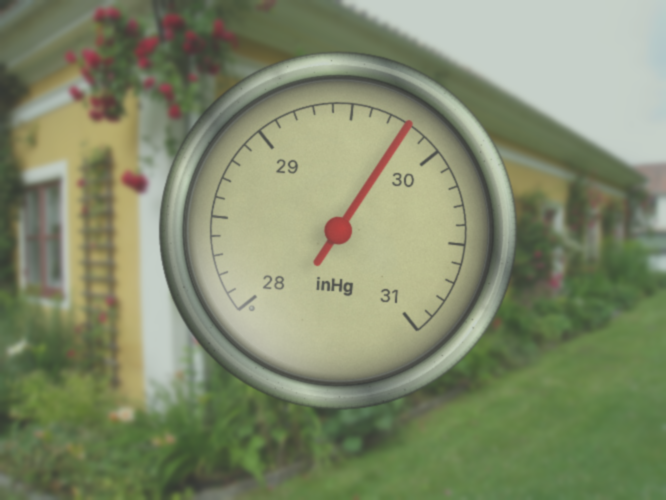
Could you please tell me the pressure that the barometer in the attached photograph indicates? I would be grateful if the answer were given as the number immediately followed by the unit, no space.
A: 29.8inHg
